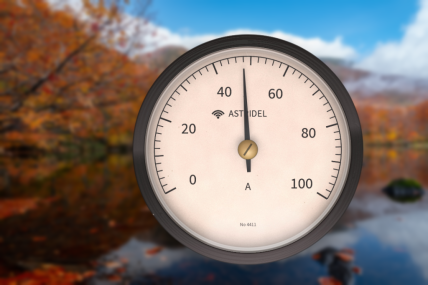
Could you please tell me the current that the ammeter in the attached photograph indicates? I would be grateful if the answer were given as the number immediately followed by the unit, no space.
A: 48A
